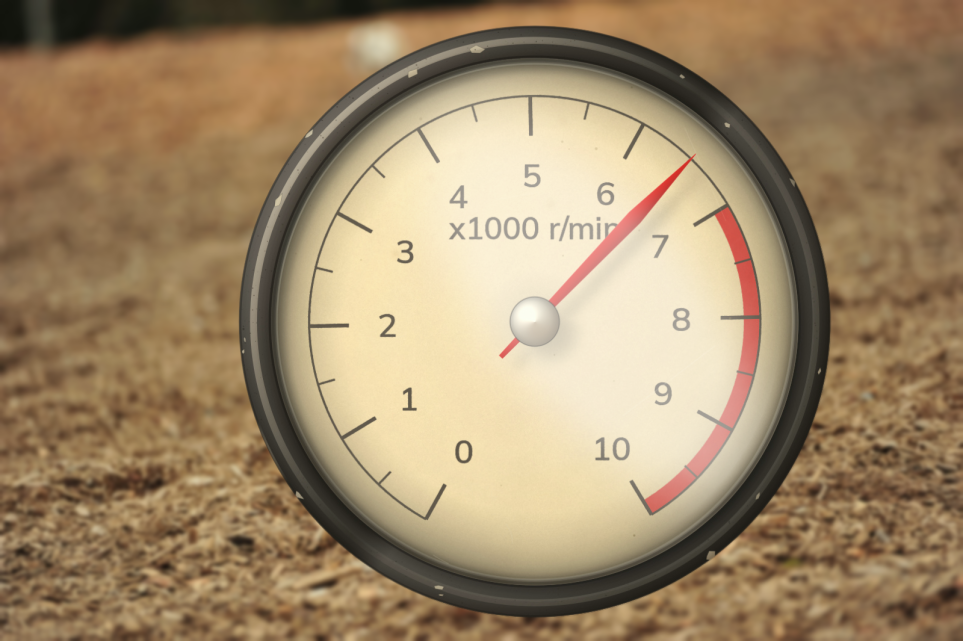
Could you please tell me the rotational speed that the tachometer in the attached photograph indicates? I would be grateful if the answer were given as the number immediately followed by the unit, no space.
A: 6500rpm
